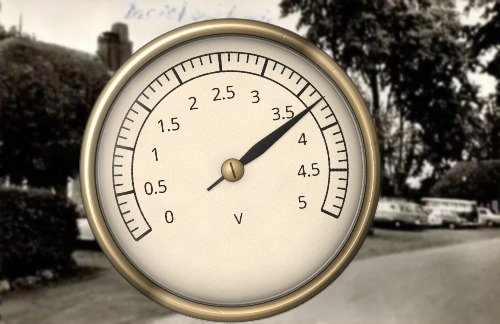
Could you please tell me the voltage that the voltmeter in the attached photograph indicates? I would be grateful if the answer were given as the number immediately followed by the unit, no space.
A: 3.7V
